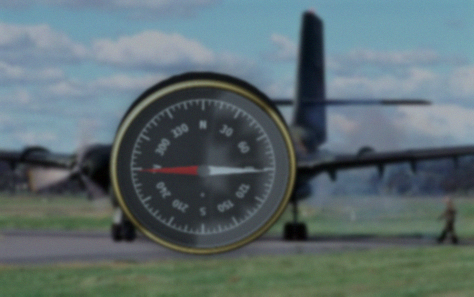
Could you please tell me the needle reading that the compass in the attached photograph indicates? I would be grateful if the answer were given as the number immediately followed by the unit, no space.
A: 270°
